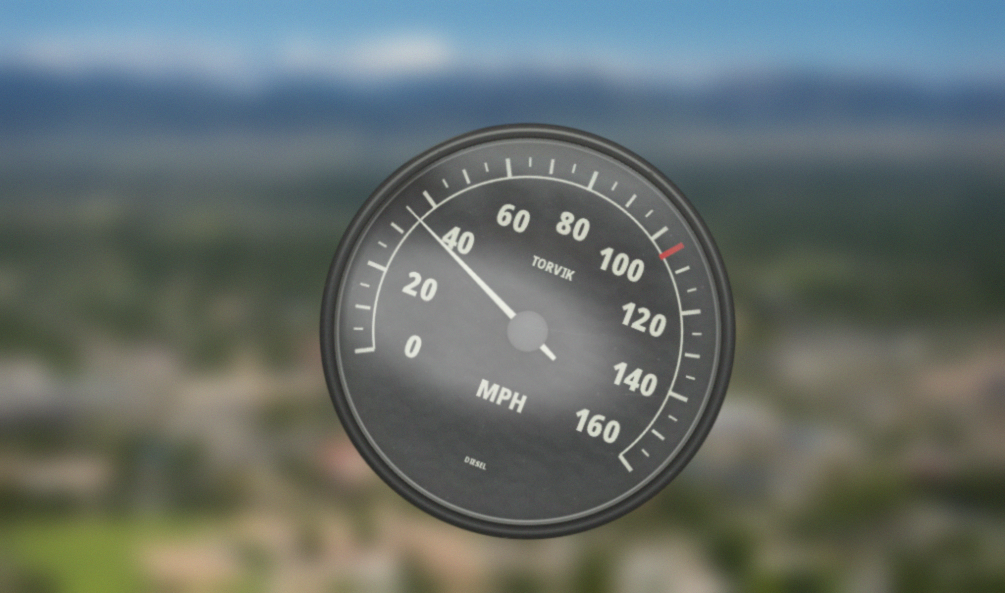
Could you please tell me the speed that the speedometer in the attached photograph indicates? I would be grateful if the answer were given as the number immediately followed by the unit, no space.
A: 35mph
